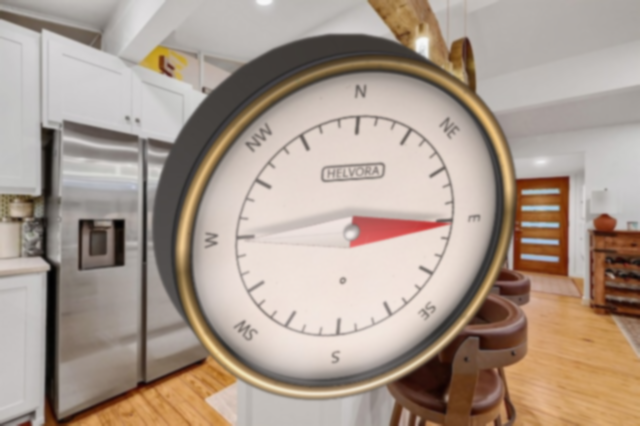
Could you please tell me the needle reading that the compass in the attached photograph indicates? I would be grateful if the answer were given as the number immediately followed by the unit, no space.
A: 90°
